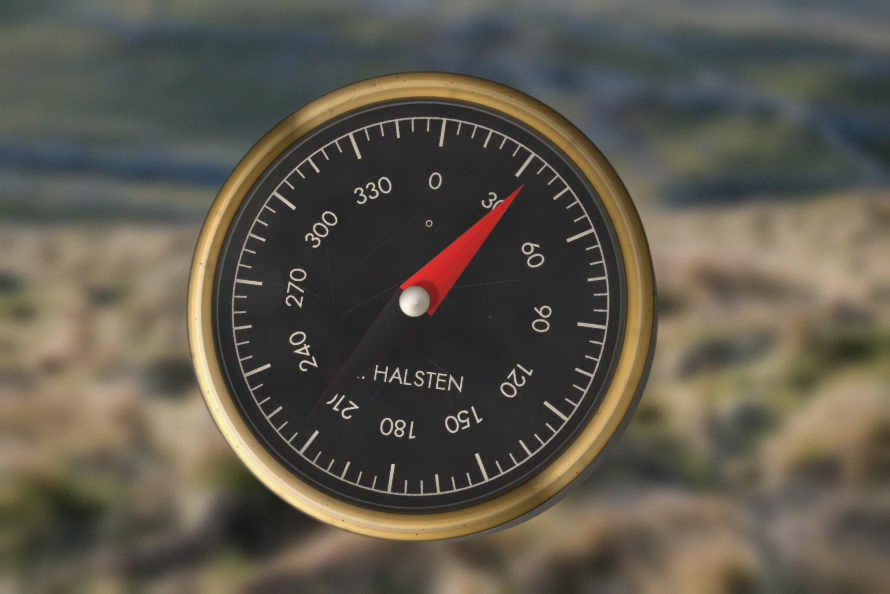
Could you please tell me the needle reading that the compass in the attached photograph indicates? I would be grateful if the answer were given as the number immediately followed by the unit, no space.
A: 35°
